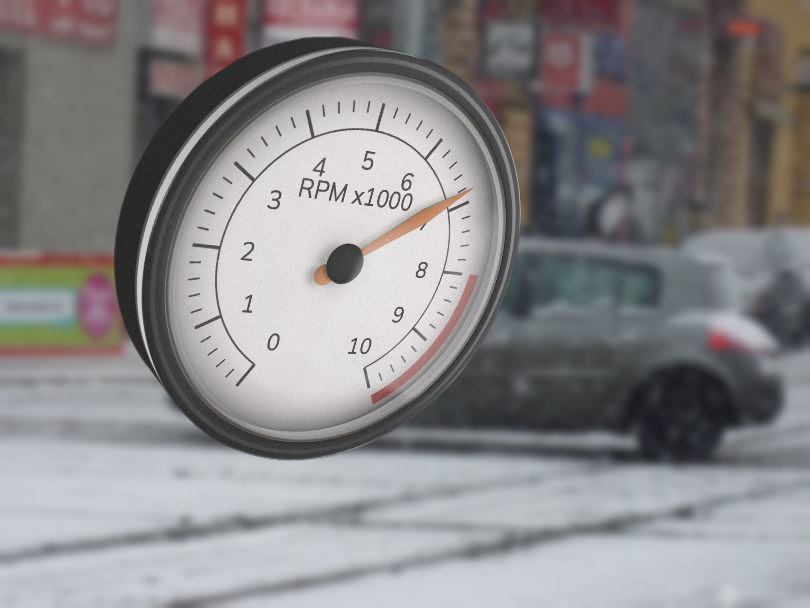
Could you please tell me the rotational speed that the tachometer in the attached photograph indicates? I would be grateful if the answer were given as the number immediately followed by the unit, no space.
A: 6800rpm
